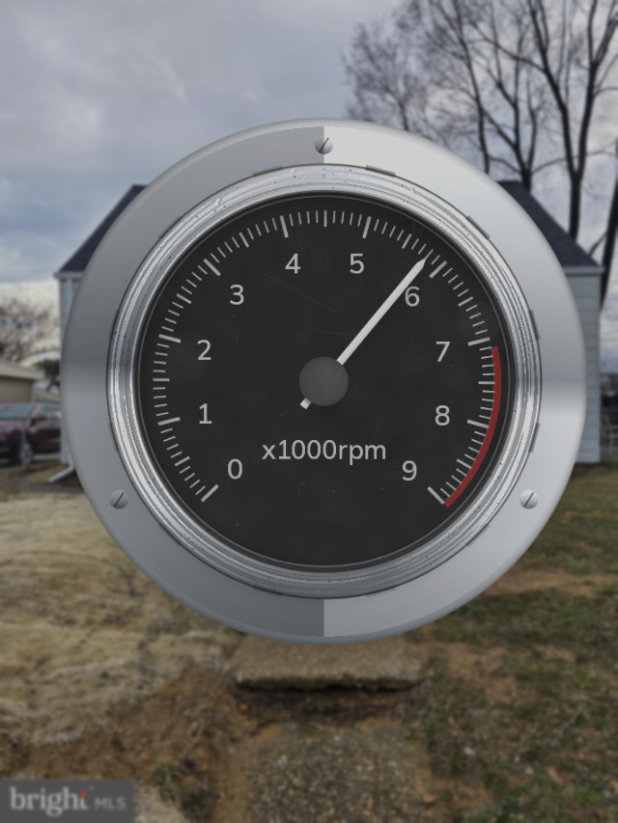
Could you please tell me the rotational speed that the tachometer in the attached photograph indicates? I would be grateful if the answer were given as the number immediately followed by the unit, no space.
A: 5800rpm
